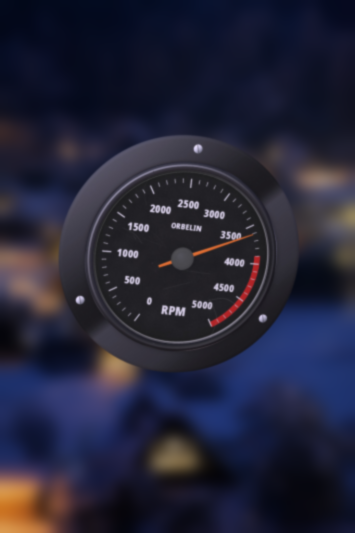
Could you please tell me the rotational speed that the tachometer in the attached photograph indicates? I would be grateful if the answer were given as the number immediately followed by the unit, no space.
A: 3600rpm
